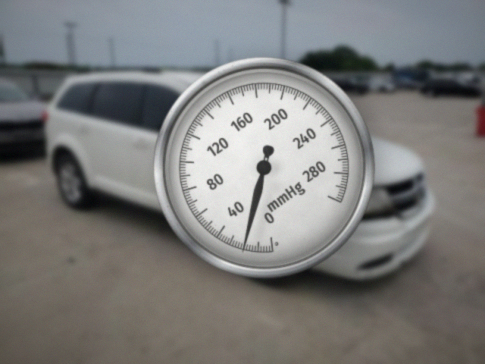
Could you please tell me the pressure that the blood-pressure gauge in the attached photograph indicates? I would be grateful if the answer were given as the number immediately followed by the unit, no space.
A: 20mmHg
